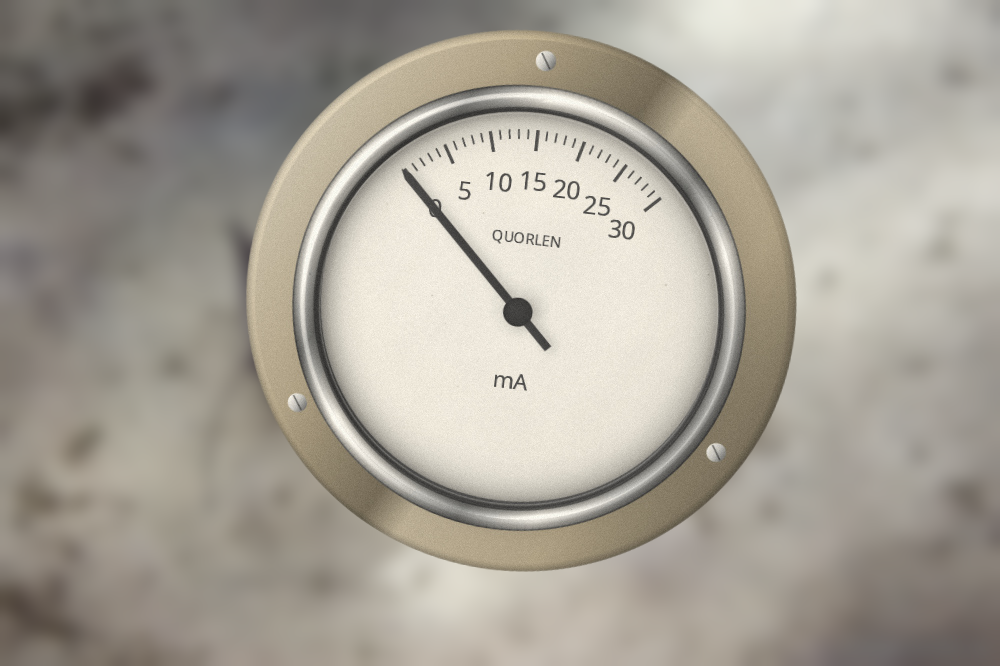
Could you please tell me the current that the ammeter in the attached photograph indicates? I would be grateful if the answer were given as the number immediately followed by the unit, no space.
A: 0mA
